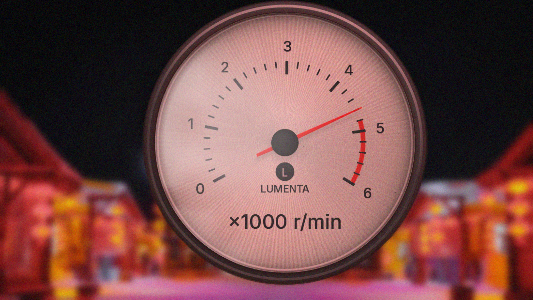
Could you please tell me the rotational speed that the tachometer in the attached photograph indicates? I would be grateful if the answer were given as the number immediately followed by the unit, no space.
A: 4600rpm
